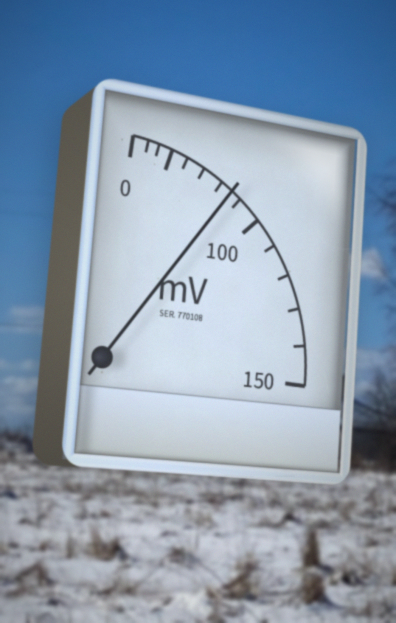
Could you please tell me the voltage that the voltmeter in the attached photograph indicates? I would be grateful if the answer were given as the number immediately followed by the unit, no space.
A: 85mV
